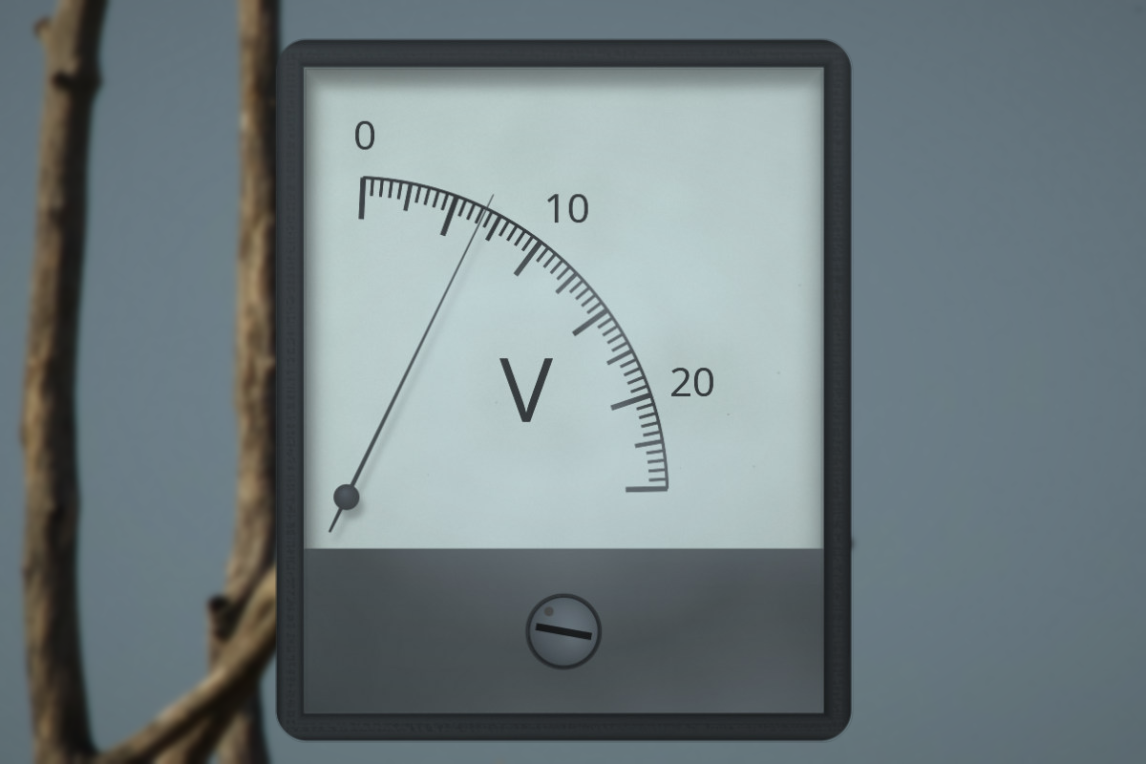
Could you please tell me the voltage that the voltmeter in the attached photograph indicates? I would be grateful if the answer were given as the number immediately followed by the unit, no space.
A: 6.75V
